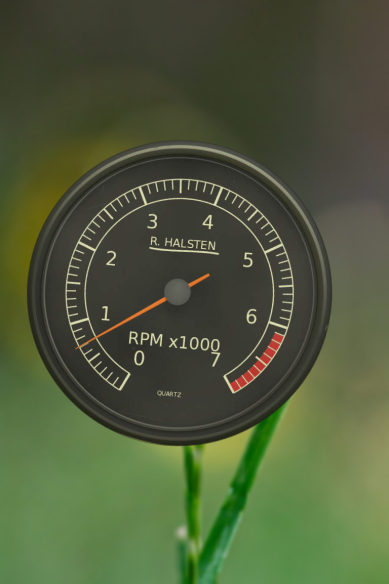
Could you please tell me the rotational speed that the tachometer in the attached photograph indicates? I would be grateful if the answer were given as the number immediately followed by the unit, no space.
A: 700rpm
